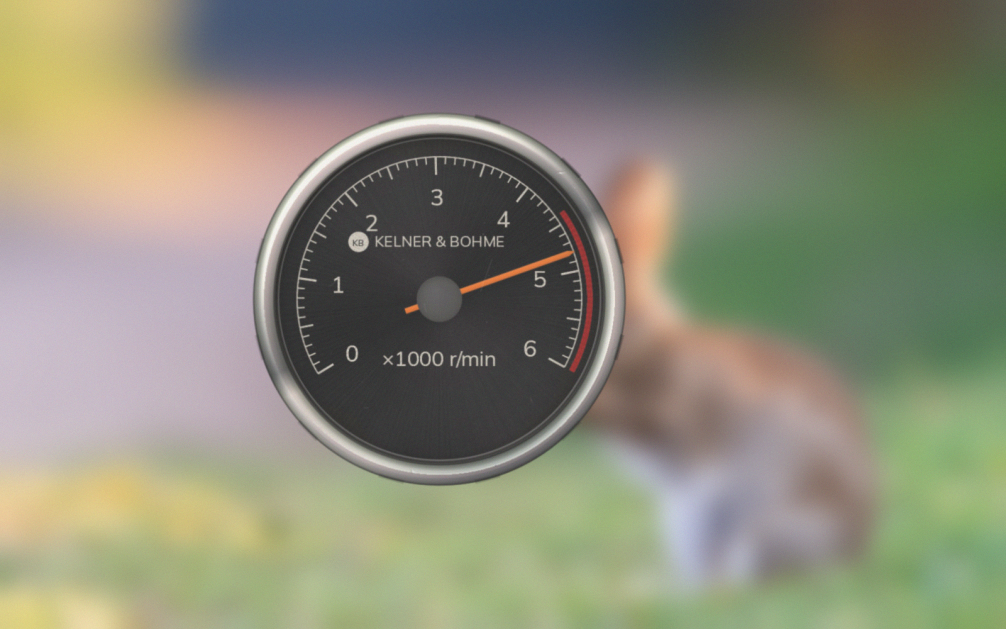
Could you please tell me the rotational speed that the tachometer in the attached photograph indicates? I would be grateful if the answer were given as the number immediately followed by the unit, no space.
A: 4800rpm
